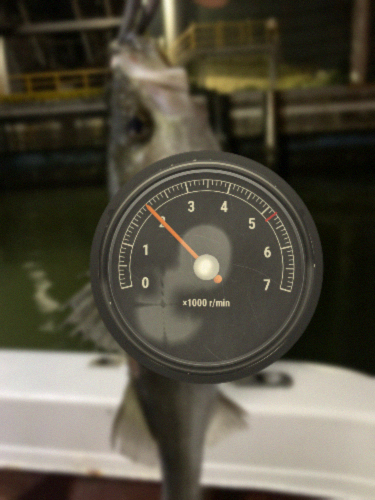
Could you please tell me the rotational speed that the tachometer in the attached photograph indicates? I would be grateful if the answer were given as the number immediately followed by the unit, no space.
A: 2000rpm
